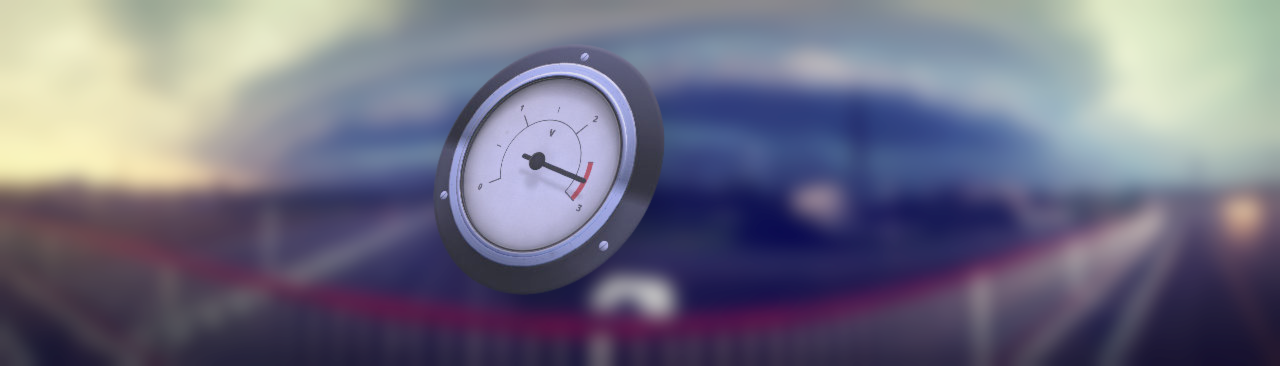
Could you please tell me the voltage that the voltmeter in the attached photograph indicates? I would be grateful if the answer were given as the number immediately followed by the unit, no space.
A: 2.75V
